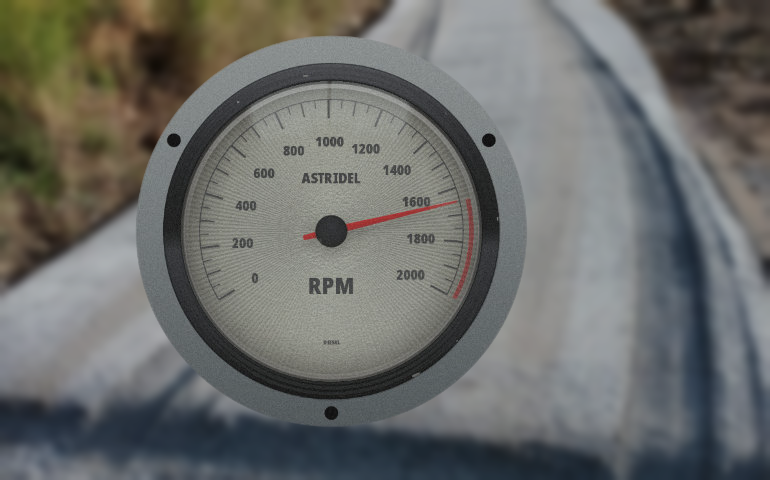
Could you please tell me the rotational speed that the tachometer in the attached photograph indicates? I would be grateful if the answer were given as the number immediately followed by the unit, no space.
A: 1650rpm
